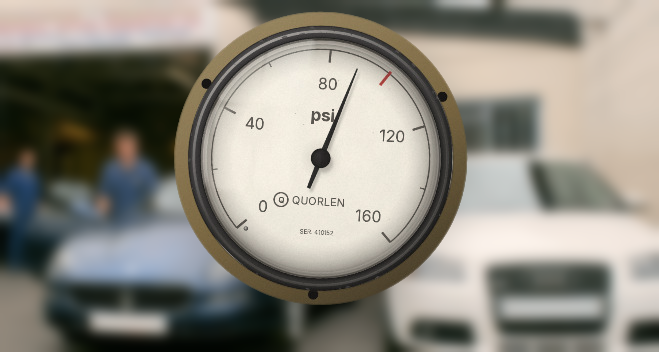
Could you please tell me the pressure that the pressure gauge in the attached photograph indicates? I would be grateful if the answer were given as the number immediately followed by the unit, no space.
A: 90psi
